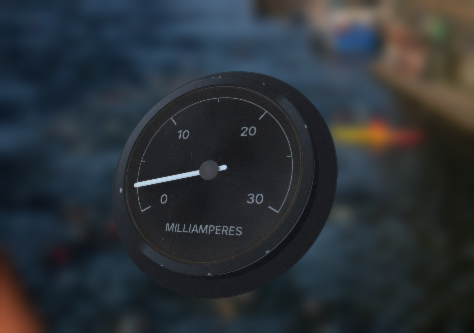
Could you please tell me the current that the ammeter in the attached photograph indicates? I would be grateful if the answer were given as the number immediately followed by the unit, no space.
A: 2.5mA
